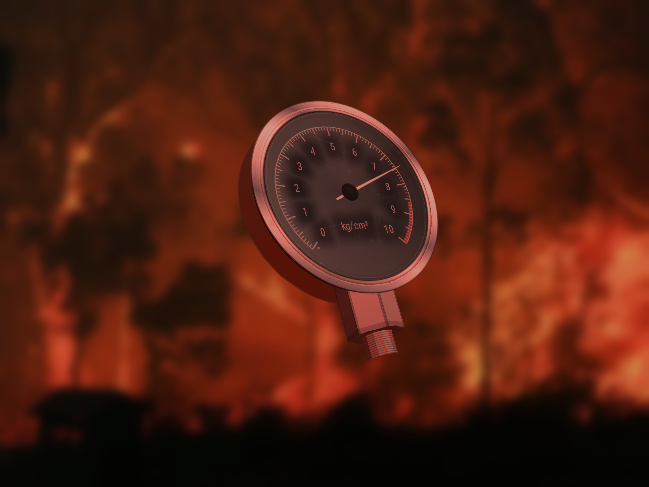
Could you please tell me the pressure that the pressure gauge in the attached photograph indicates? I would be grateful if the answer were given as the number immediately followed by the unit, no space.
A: 7.5kg/cm²
